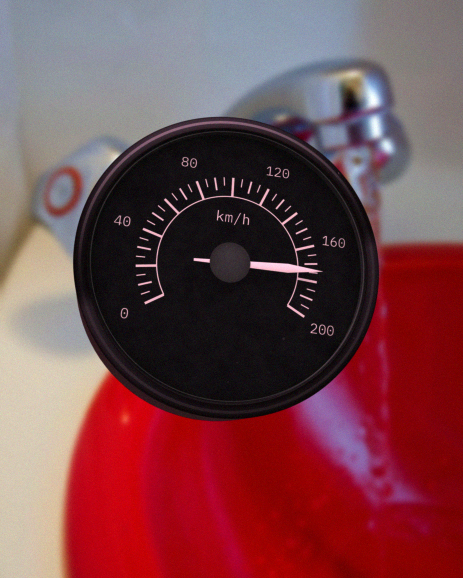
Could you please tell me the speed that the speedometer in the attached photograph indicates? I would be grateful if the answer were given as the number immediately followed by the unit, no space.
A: 175km/h
